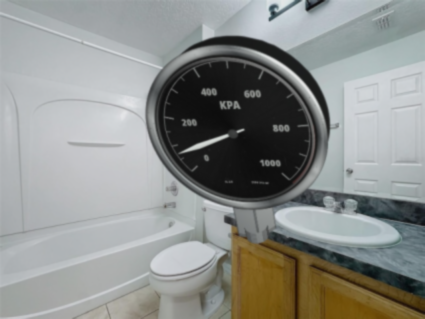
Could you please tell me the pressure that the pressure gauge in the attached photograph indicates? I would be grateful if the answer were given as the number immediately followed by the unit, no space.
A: 75kPa
